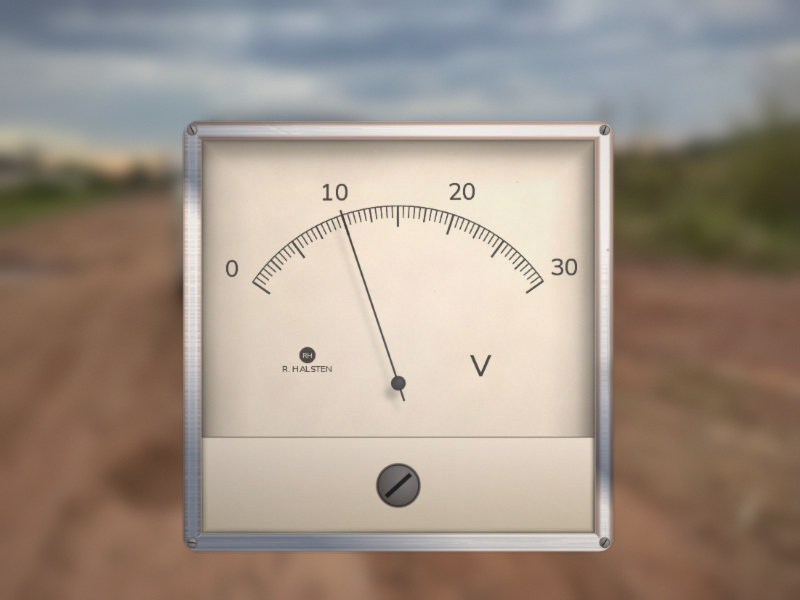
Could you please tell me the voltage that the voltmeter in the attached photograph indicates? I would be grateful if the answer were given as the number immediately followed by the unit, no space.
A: 10V
